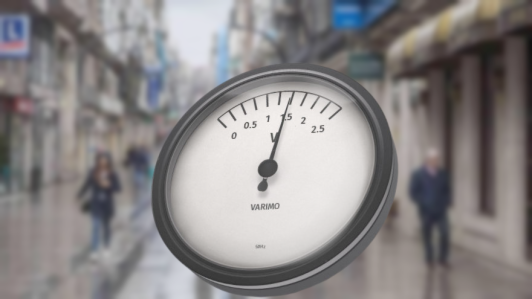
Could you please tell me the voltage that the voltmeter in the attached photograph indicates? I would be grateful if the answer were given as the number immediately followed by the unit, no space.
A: 1.5V
